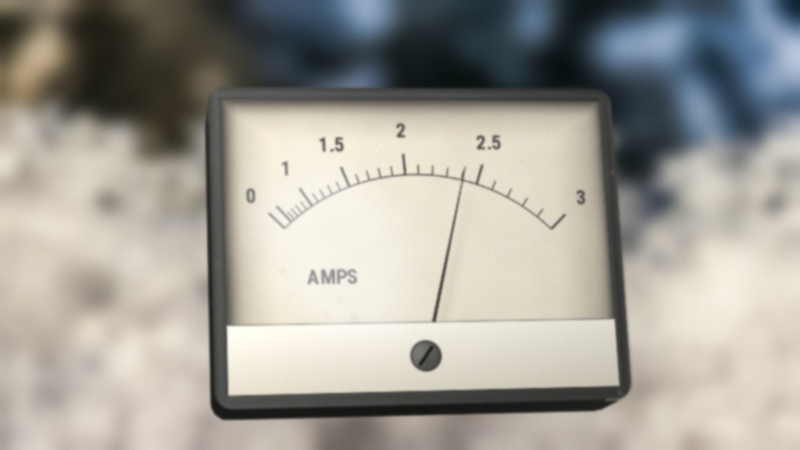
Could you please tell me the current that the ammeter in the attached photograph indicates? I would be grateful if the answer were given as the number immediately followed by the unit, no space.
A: 2.4A
